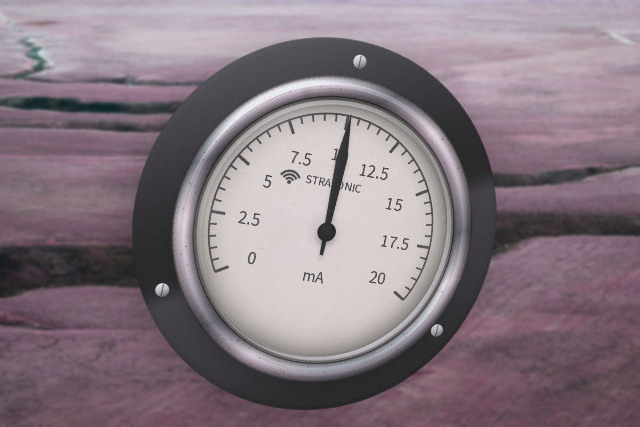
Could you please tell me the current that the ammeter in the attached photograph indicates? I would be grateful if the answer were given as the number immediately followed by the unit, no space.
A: 10mA
